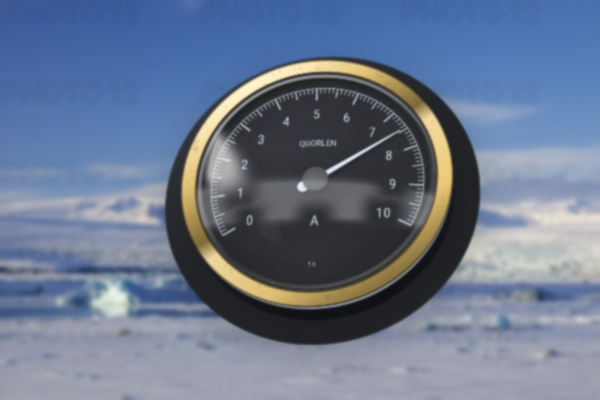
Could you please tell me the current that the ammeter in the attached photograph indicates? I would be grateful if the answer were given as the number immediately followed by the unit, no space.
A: 7.5A
